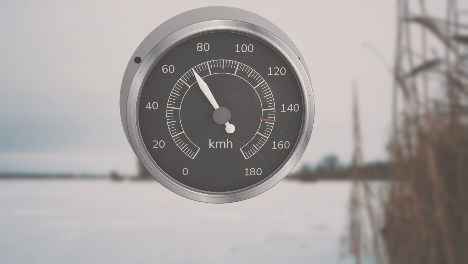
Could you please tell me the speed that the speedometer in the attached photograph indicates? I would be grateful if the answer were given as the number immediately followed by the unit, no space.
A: 70km/h
